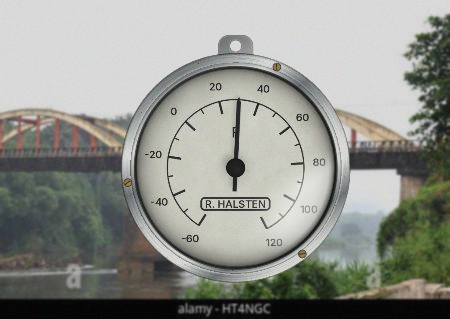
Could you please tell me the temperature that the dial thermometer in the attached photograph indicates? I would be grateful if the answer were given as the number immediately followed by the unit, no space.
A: 30°F
